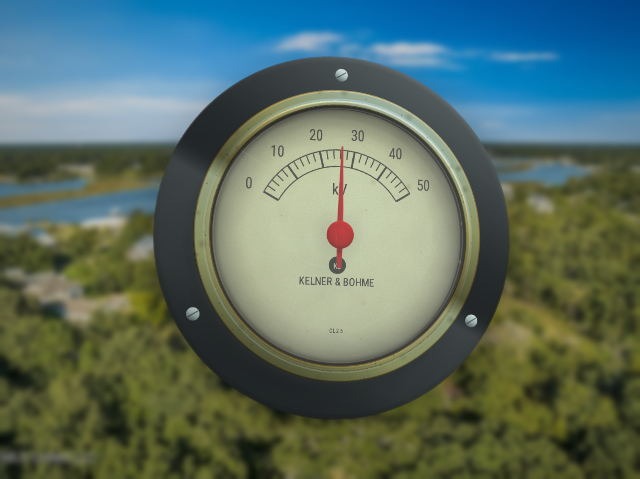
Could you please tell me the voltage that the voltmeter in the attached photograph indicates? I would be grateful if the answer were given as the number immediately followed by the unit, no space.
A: 26kV
